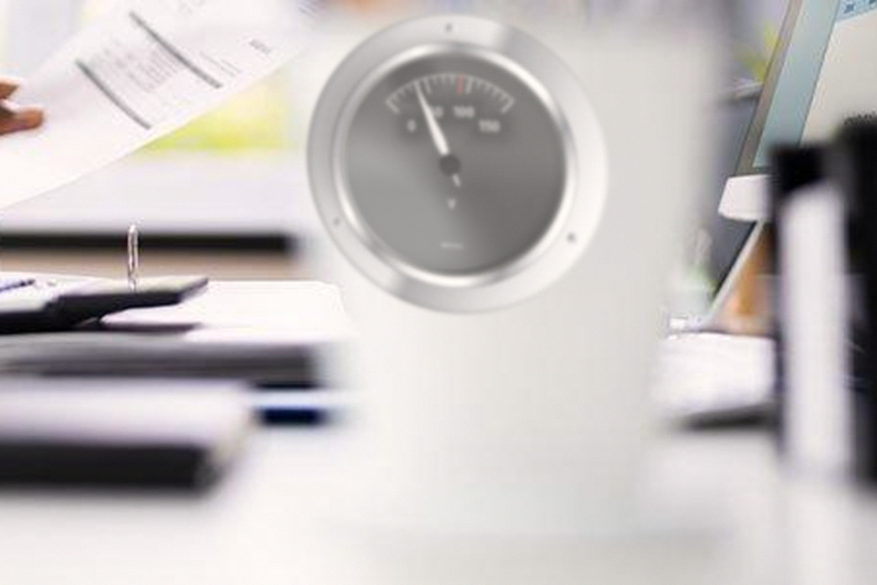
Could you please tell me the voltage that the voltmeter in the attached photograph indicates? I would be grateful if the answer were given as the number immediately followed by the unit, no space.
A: 40V
